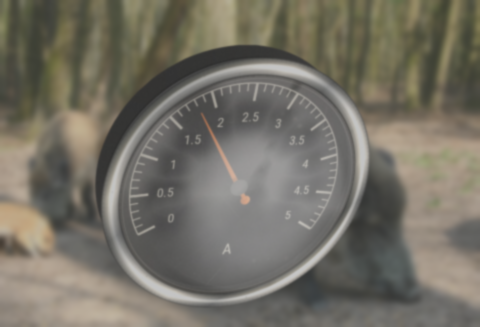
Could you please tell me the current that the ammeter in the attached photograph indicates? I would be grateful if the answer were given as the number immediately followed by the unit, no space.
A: 1.8A
